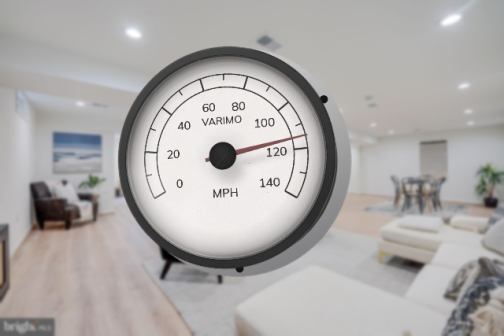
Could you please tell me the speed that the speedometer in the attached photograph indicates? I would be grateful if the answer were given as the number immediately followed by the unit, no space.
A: 115mph
